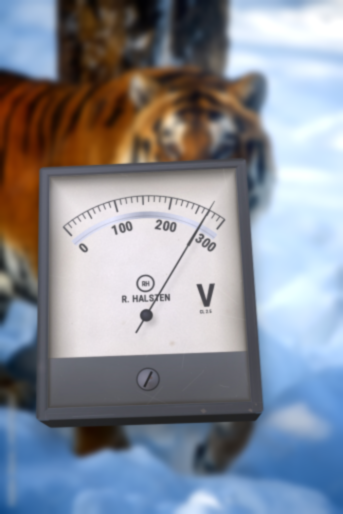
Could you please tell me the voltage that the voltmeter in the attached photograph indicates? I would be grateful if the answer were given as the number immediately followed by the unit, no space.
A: 270V
